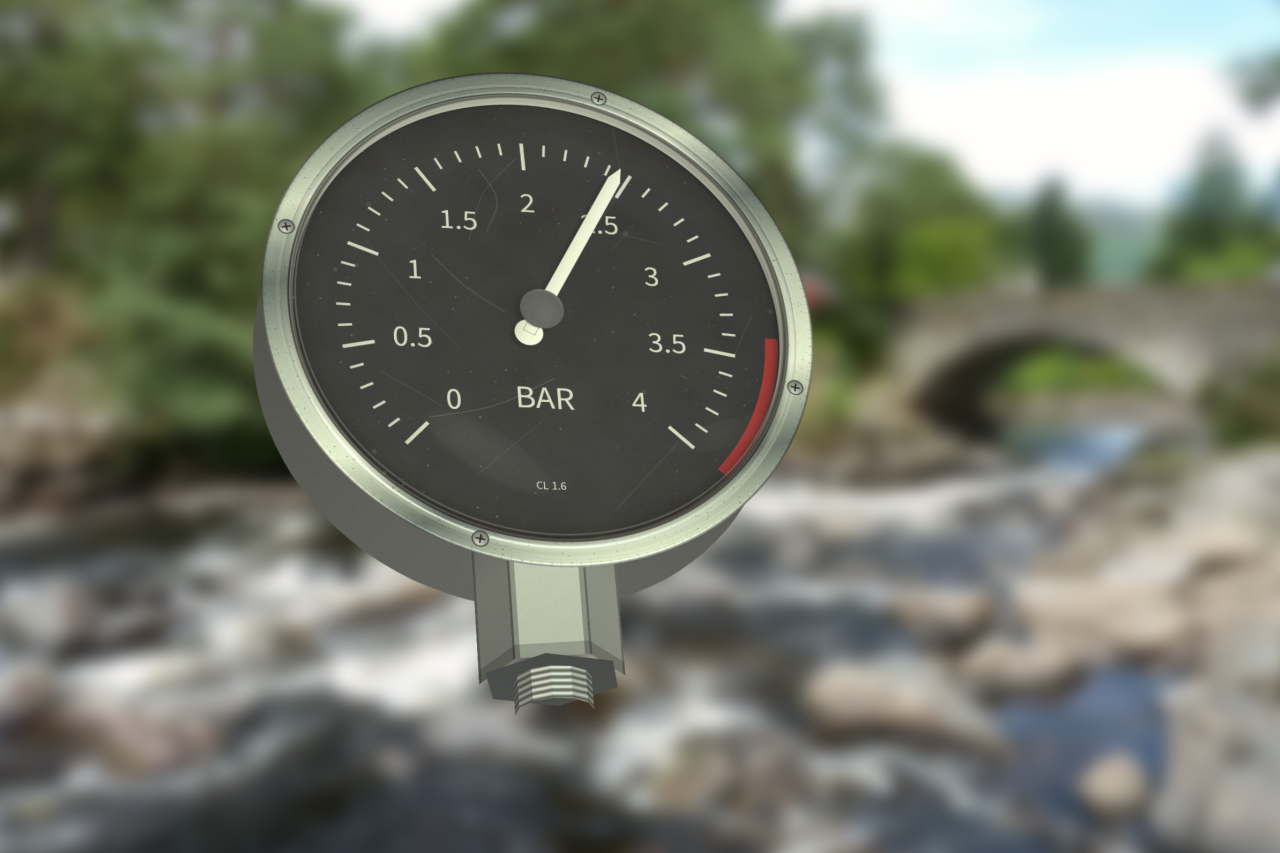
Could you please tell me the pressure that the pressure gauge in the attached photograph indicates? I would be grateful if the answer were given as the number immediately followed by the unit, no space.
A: 2.45bar
